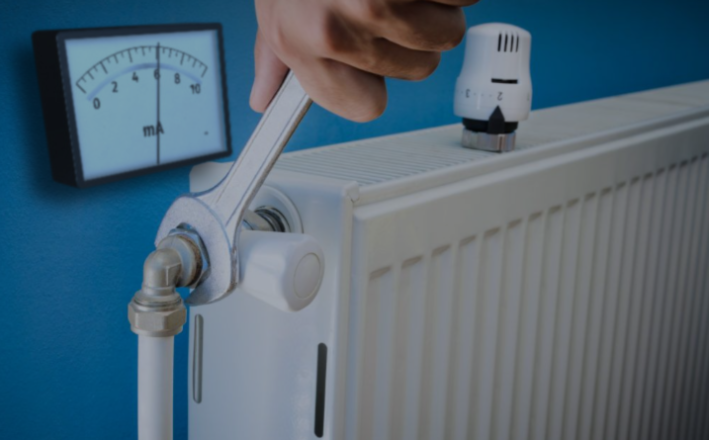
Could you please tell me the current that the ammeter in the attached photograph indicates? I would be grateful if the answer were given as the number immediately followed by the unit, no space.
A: 6mA
